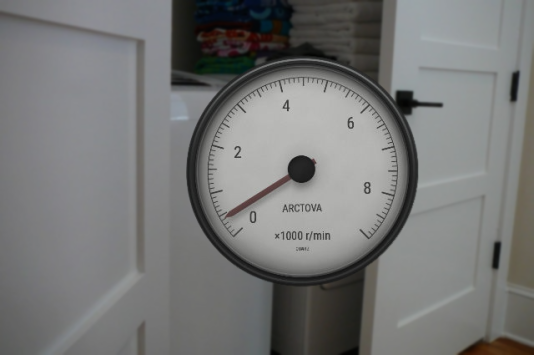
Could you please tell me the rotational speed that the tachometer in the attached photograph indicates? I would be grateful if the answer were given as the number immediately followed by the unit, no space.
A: 400rpm
